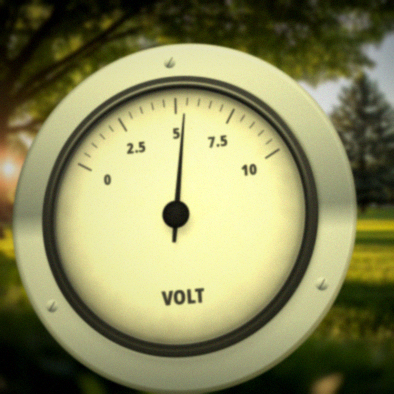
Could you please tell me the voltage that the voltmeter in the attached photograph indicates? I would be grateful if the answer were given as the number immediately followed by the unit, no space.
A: 5.5V
